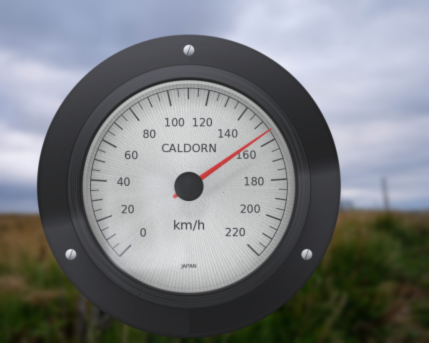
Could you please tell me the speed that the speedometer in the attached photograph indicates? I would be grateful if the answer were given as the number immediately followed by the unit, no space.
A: 155km/h
